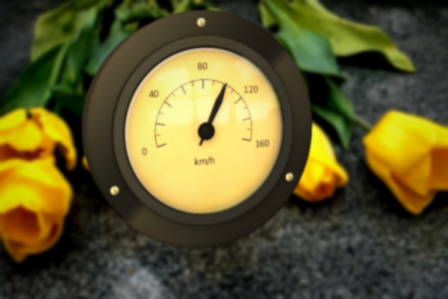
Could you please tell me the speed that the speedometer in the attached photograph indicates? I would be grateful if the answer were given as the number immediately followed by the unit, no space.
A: 100km/h
